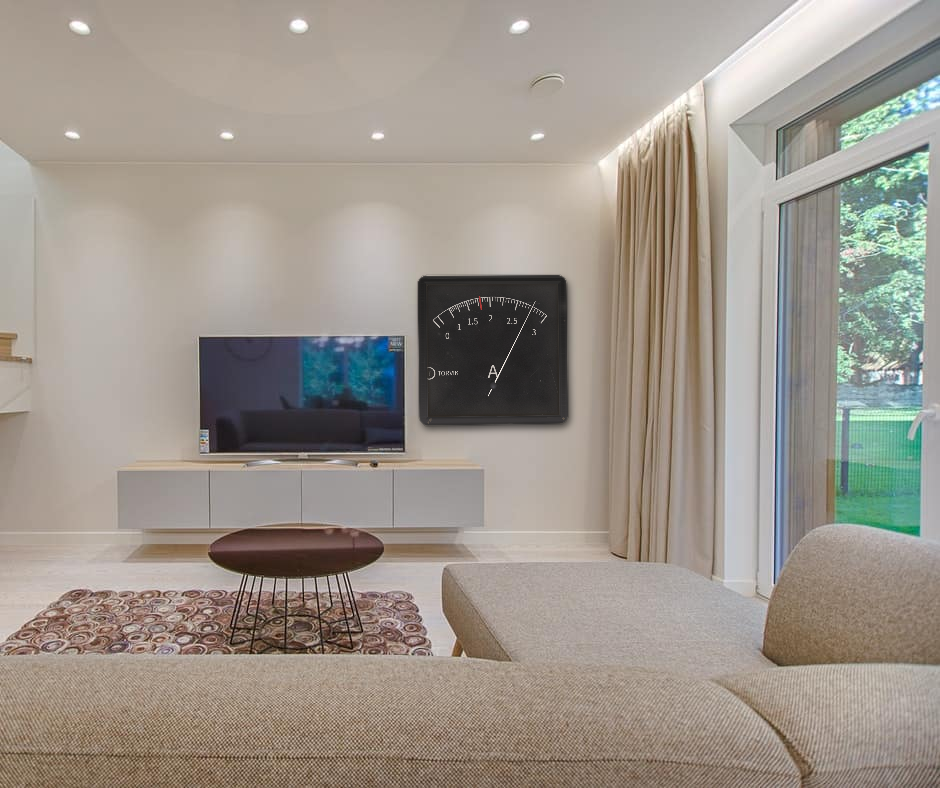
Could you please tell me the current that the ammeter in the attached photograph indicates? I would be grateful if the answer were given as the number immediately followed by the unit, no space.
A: 2.75A
